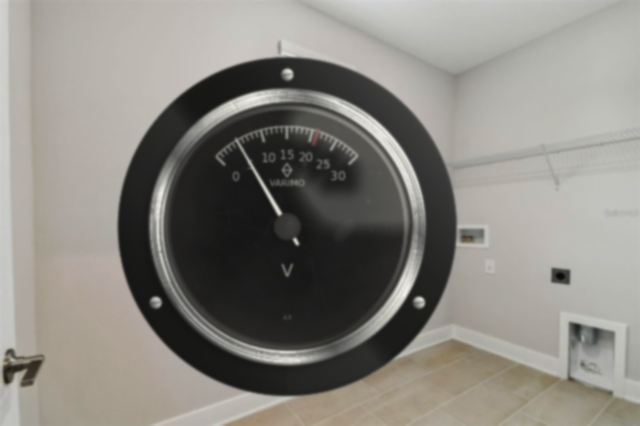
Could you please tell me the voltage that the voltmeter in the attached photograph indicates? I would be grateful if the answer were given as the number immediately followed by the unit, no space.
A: 5V
